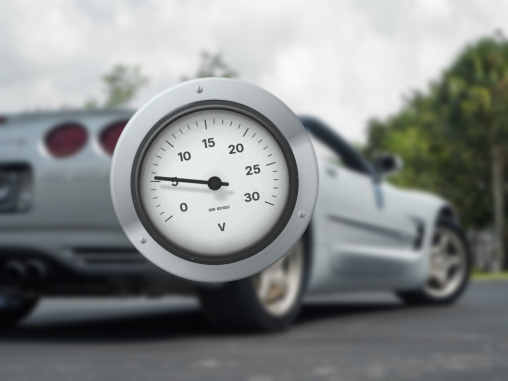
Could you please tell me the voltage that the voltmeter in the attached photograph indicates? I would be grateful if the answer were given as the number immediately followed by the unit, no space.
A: 5.5V
